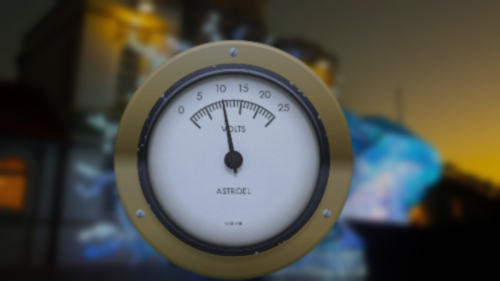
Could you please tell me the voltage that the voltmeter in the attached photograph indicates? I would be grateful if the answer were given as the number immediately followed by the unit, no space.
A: 10V
